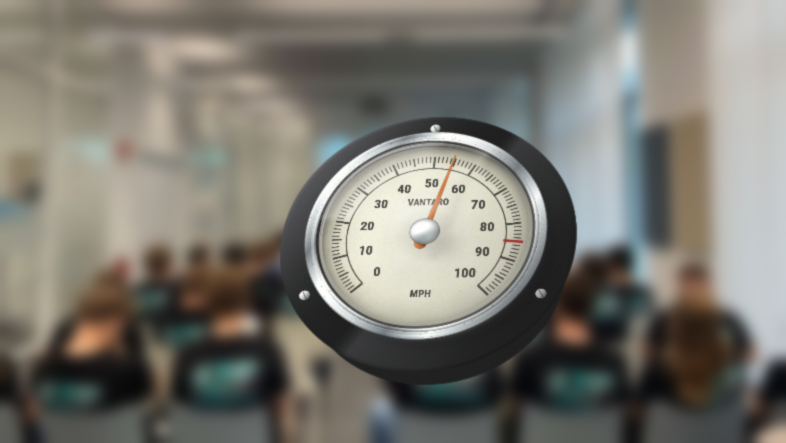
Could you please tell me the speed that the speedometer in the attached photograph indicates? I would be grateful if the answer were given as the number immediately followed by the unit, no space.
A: 55mph
